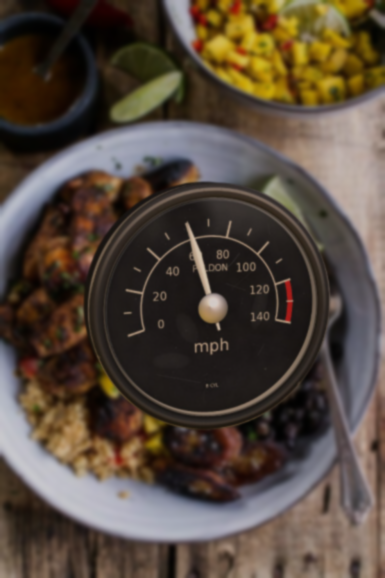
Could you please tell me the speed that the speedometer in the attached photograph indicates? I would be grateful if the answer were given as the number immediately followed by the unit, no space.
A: 60mph
